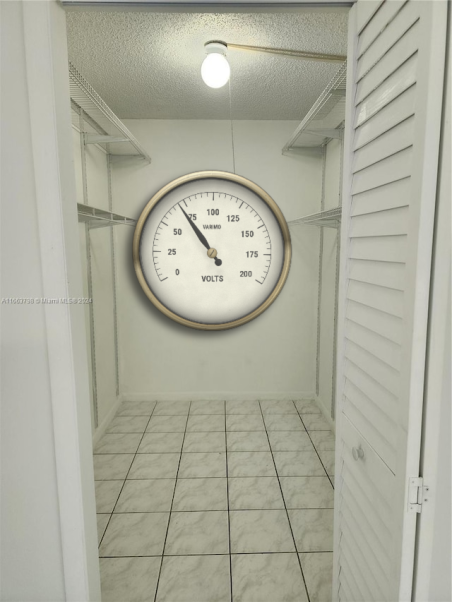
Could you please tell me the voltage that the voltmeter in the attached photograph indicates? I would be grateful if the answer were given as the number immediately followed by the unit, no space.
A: 70V
